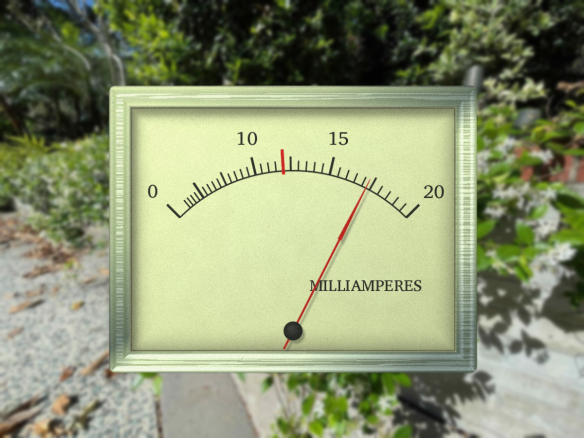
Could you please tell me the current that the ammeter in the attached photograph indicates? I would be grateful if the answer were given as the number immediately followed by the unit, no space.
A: 17.25mA
